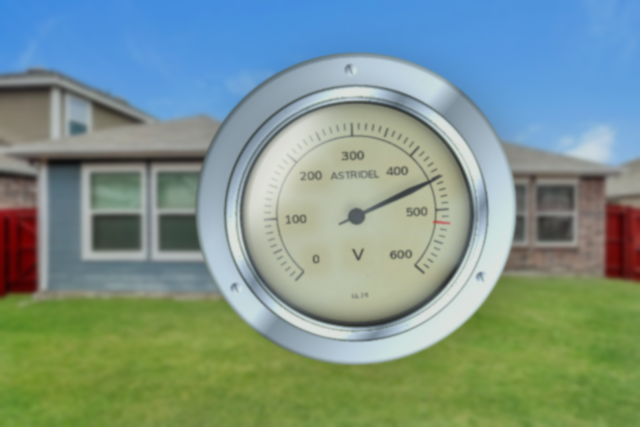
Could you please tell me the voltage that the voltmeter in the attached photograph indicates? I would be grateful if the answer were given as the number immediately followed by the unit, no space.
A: 450V
